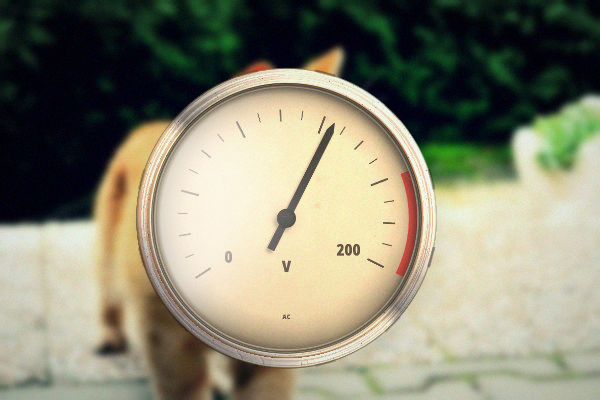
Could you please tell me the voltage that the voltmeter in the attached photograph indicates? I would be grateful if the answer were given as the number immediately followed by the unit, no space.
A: 125V
